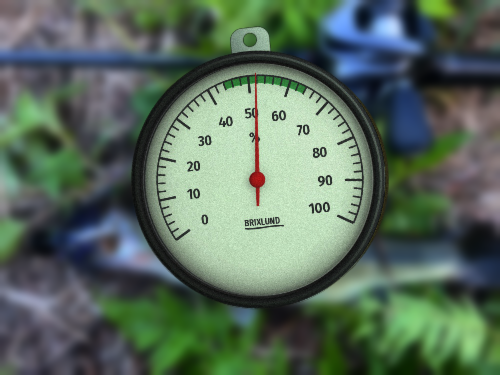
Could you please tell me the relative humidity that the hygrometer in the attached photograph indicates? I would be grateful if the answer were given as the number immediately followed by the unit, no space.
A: 52%
